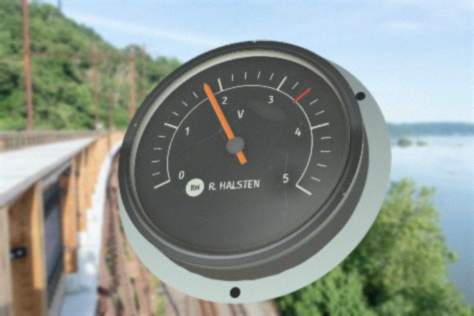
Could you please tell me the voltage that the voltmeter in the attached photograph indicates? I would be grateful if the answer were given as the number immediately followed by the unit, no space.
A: 1.8V
